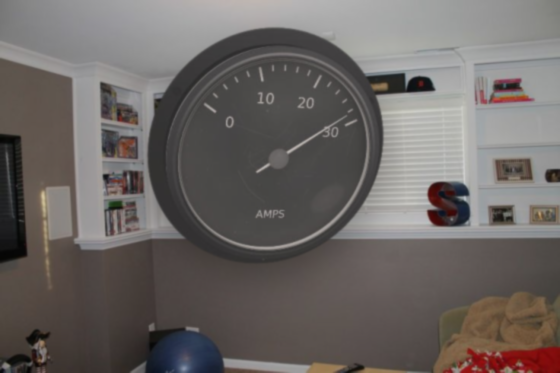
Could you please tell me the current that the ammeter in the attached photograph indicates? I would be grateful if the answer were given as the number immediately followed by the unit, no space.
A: 28A
